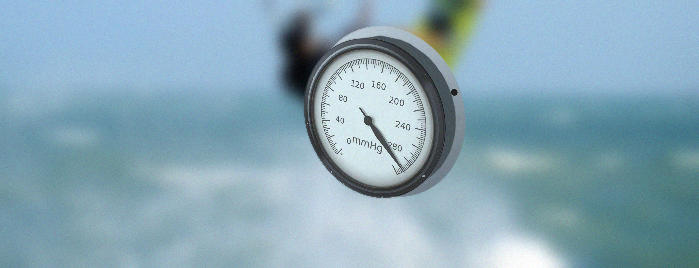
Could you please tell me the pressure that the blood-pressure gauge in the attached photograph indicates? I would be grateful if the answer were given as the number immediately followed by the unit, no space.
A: 290mmHg
